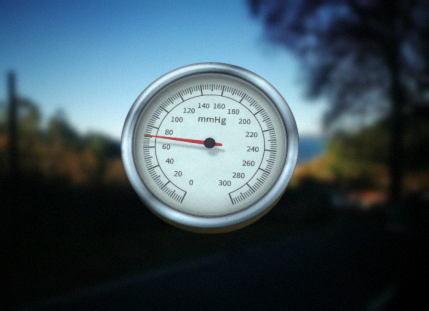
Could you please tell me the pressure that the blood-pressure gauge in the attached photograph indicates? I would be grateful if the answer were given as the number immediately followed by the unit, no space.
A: 70mmHg
